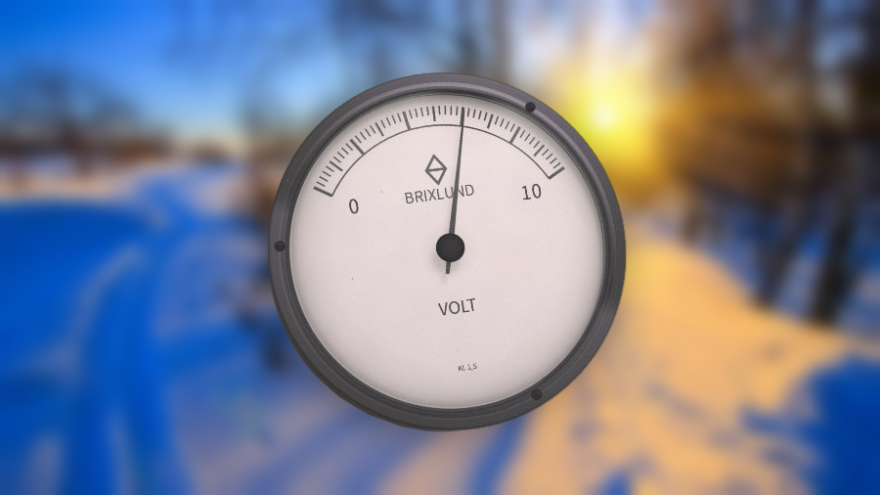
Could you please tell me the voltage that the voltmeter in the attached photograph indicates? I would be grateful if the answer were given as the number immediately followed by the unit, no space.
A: 6V
